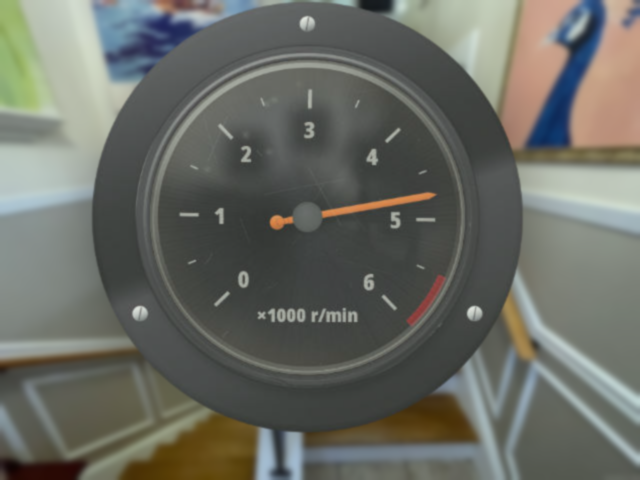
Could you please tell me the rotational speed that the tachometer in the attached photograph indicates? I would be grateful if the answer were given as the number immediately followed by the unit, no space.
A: 4750rpm
